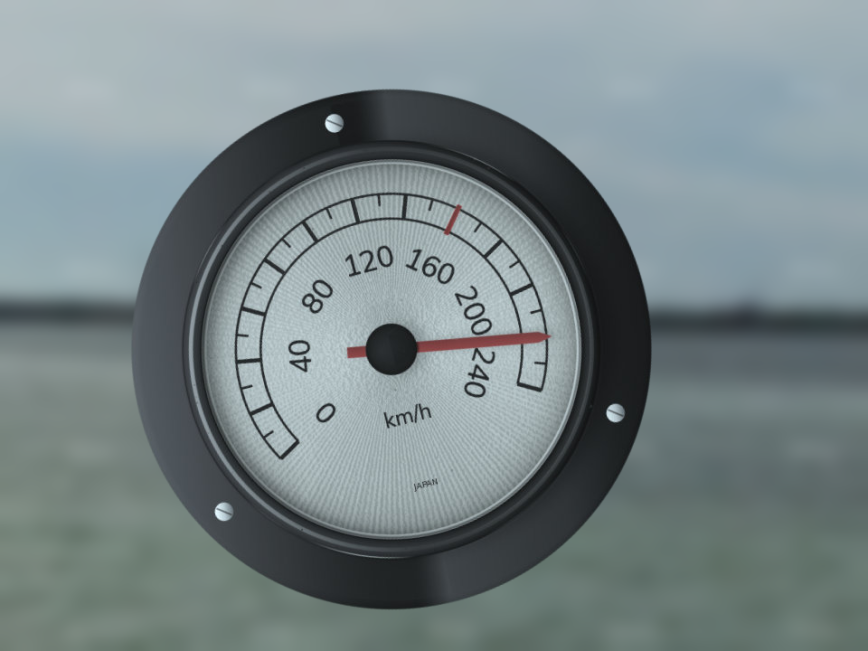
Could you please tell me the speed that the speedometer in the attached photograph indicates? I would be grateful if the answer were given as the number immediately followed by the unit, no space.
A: 220km/h
